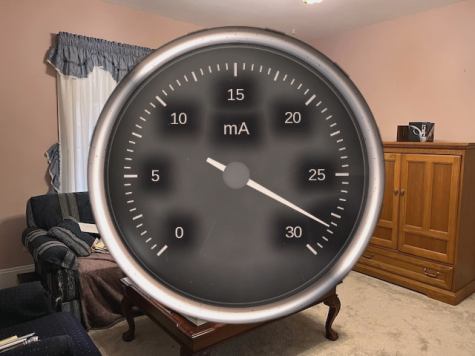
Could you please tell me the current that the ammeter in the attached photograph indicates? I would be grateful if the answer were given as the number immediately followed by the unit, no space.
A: 28.25mA
